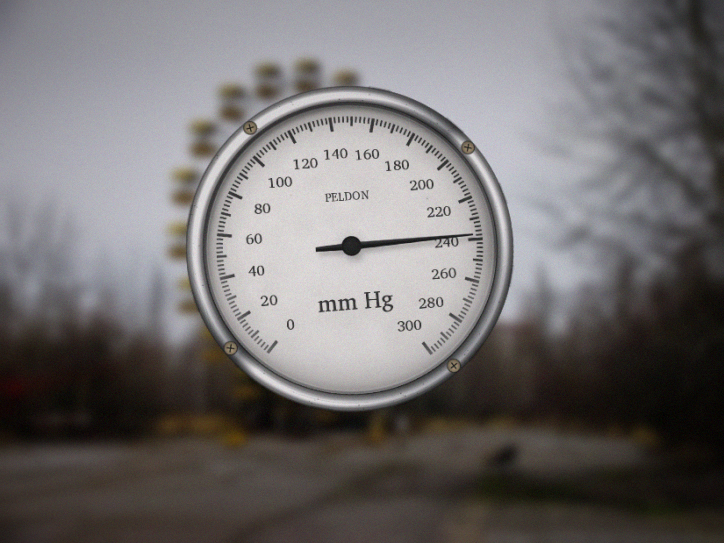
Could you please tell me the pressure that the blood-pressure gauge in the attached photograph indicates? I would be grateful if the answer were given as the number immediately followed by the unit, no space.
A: 238mmHg
